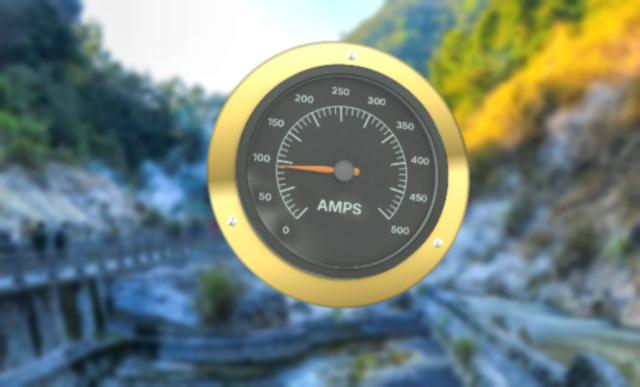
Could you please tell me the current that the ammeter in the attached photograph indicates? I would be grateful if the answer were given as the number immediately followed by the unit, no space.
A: 90A
